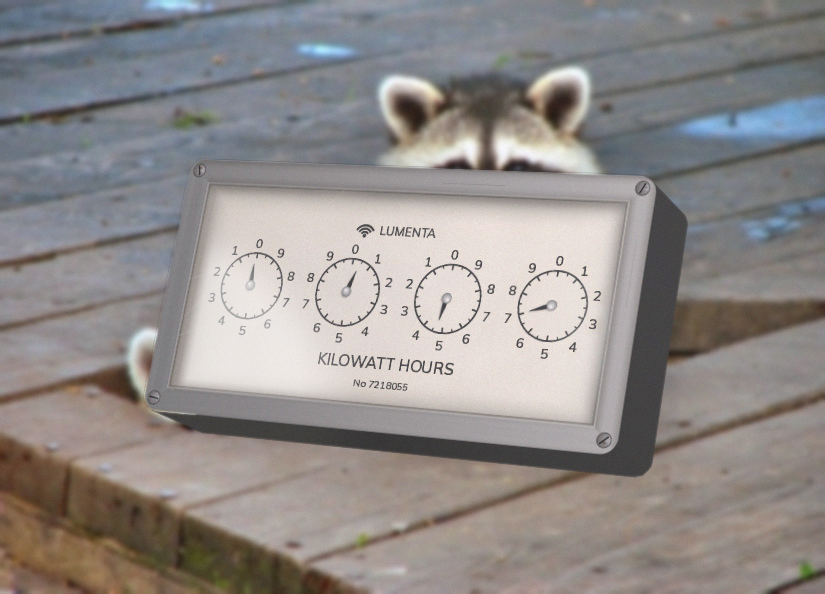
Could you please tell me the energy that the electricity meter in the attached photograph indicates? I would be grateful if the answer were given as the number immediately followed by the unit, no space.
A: 47kWh
